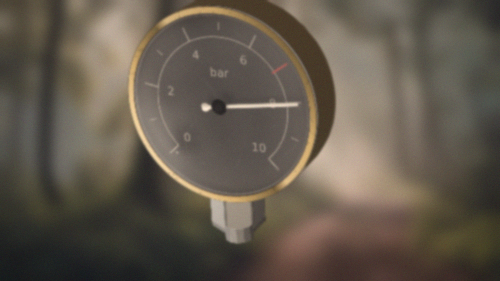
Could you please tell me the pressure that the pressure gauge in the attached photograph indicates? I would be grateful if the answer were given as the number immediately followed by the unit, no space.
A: 8bar
